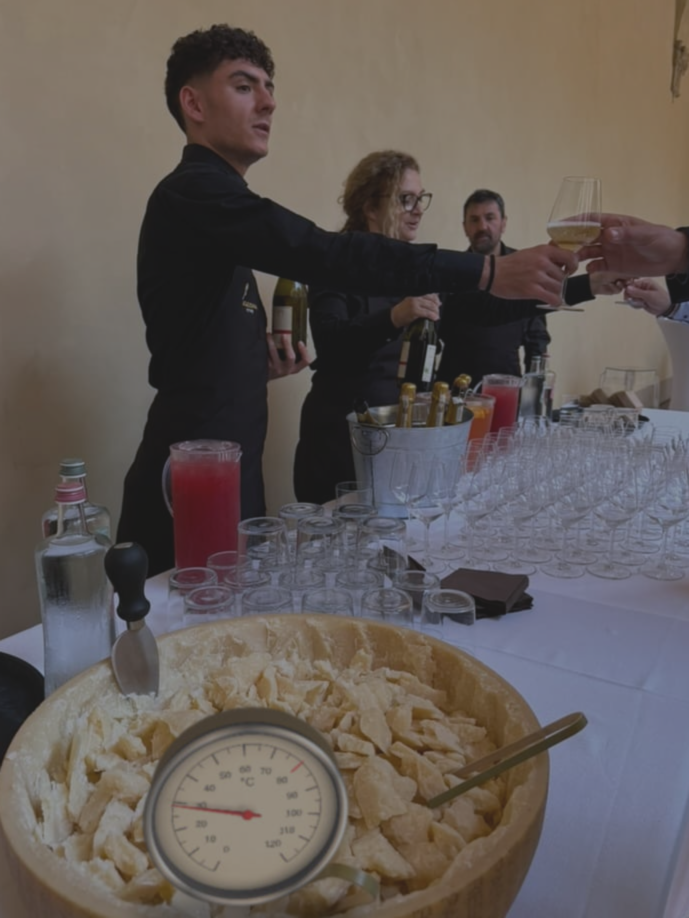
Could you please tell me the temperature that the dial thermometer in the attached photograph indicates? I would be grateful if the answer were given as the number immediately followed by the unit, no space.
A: 30°C
